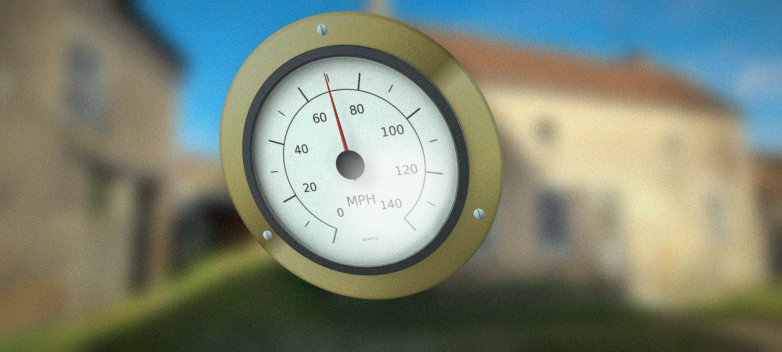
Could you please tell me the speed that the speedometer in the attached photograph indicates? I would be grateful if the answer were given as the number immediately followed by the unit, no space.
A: 70mph
